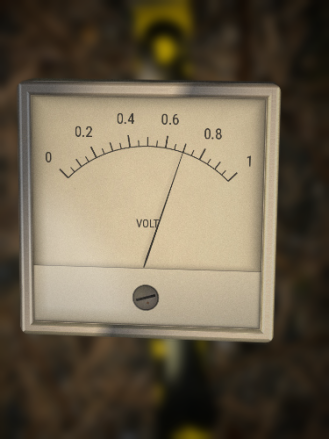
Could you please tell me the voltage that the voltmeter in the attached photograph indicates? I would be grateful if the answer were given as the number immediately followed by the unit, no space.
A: 0.7V
